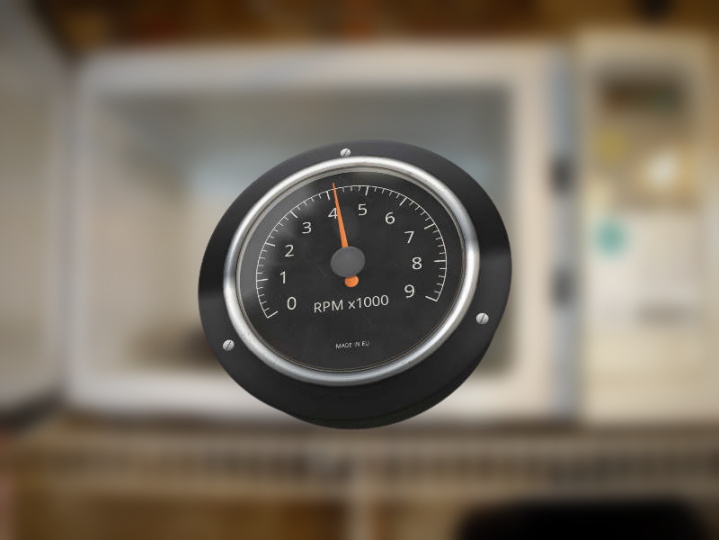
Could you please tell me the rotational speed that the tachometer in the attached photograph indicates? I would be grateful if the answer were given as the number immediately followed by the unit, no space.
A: 4200rpm
